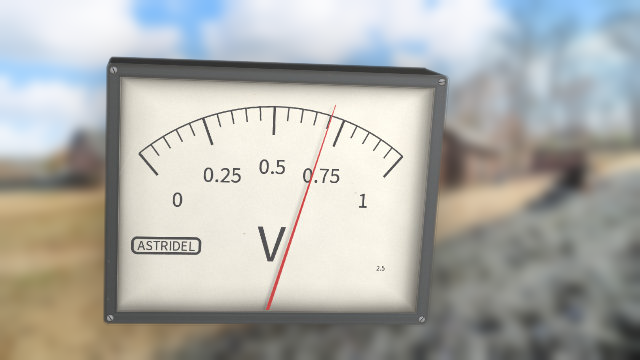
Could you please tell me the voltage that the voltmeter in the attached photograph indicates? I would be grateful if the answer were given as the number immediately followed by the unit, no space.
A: 0.7V
